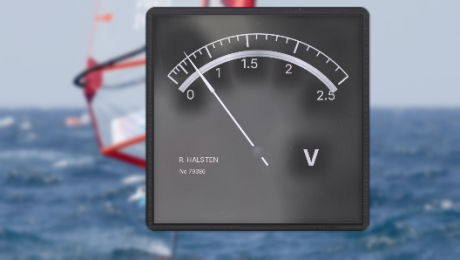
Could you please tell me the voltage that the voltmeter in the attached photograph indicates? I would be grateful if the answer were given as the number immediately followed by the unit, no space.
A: 0.7V
